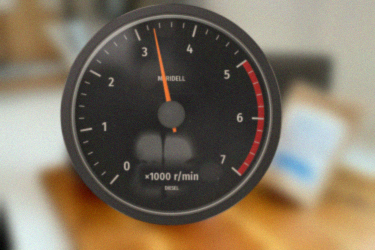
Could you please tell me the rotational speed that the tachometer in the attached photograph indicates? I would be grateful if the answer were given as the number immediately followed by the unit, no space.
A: 3300rpm
